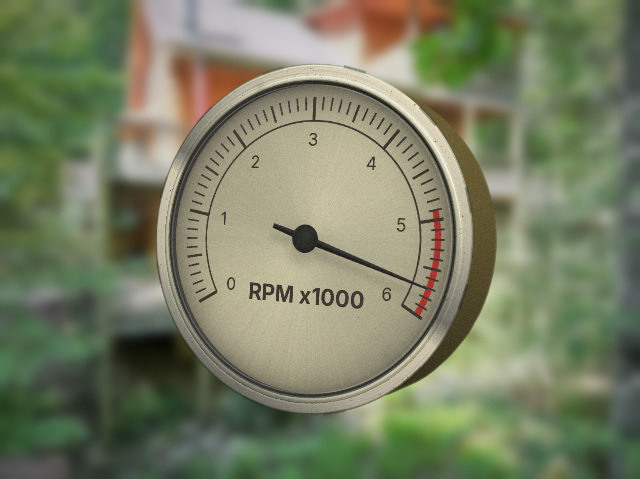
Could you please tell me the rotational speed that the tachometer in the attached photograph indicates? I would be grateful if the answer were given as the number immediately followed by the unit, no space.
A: 5700rpm
